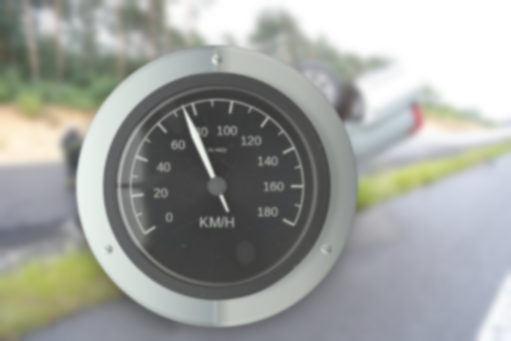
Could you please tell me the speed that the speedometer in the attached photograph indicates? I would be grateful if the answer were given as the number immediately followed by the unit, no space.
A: 75km/h
